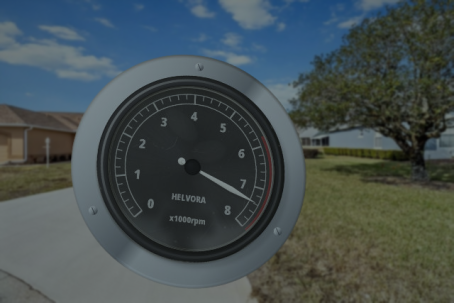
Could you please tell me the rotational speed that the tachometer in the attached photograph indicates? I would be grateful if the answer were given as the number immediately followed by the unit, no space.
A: 7400rpm
